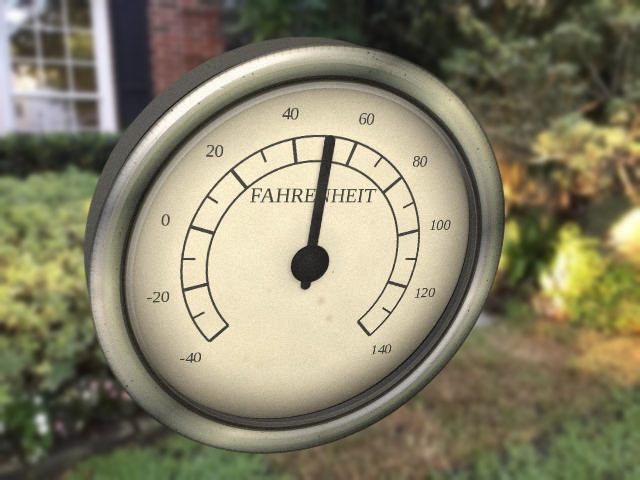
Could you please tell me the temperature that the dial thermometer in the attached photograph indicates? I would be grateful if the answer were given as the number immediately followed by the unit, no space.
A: 50°F
